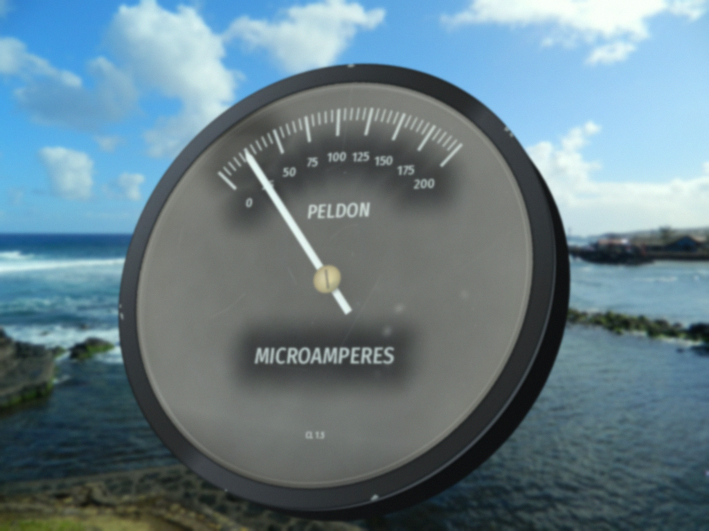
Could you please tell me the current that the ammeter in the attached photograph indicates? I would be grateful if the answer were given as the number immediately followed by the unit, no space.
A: 25µA
